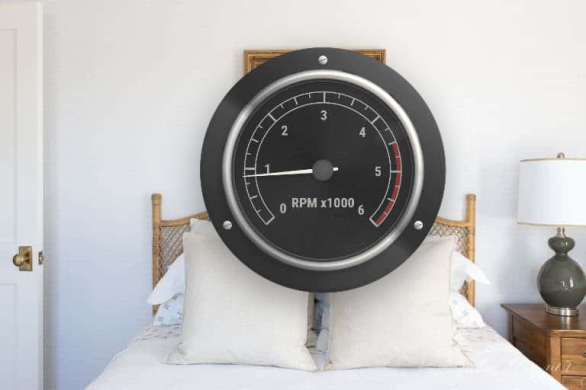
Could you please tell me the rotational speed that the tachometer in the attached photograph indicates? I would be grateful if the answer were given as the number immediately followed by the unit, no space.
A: 875rpm
